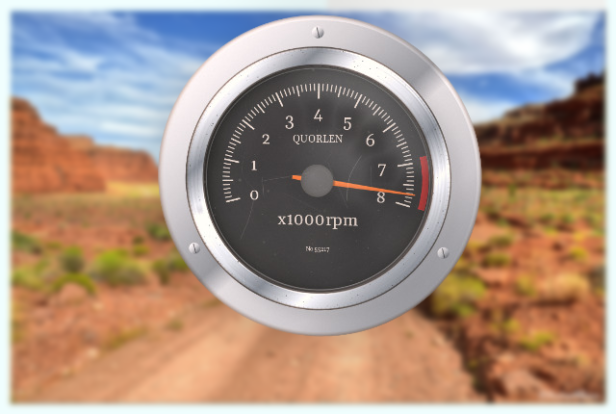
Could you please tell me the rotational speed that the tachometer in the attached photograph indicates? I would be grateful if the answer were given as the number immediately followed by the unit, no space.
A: 7700rpm
